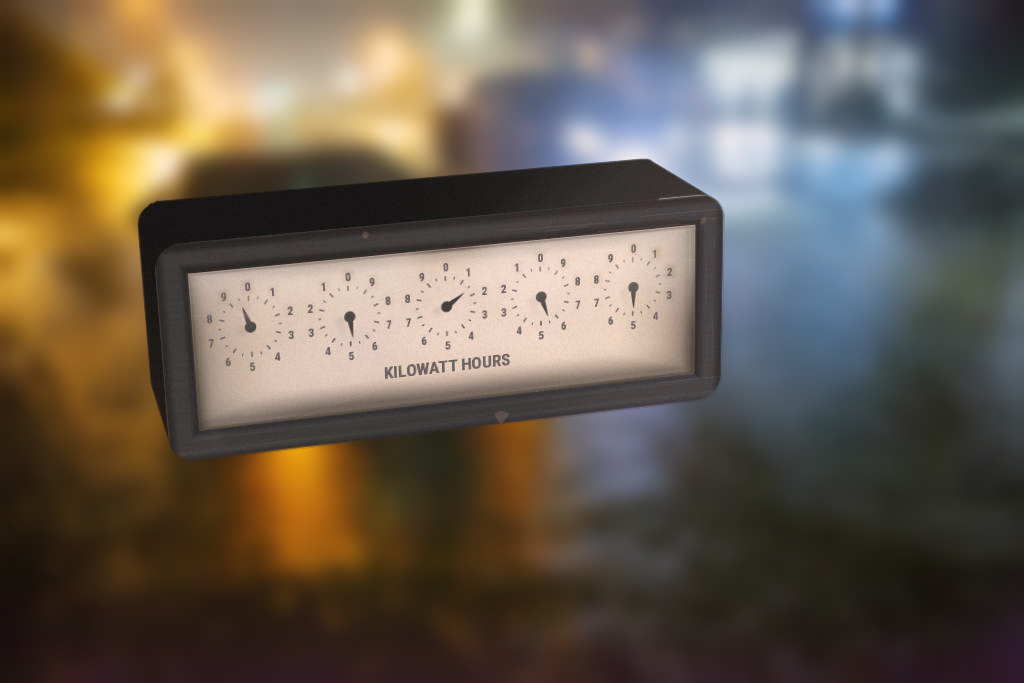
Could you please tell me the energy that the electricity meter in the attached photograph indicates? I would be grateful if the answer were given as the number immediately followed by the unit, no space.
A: 95155kWh
